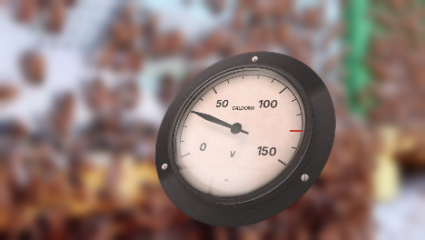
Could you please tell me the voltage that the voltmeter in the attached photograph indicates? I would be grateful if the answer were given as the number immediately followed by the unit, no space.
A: 30V
